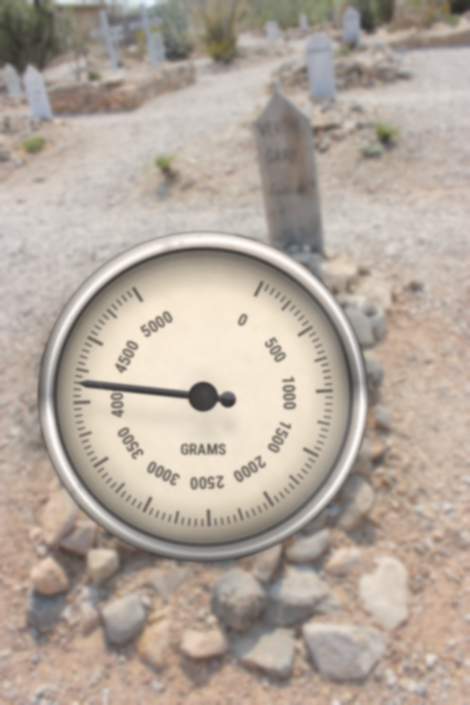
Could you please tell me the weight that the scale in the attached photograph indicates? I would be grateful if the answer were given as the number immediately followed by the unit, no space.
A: 4150g
